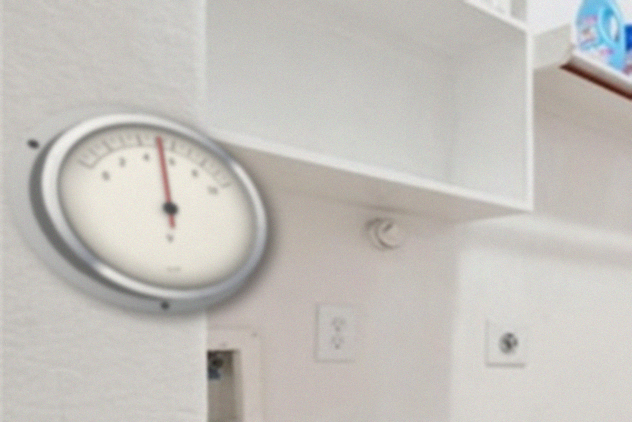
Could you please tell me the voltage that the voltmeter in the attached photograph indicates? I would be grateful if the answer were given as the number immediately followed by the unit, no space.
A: 5V
